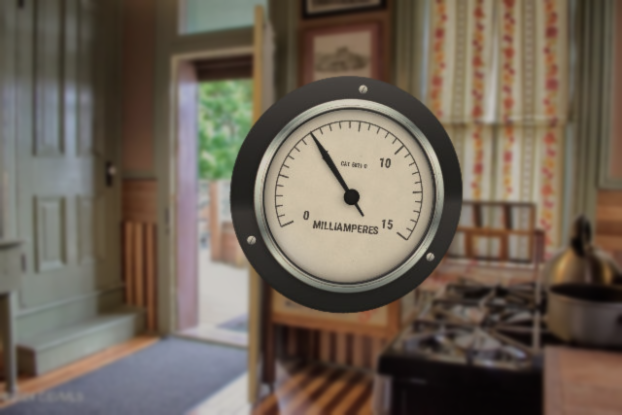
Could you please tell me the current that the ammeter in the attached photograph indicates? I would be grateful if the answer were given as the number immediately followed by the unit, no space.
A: 5mA
